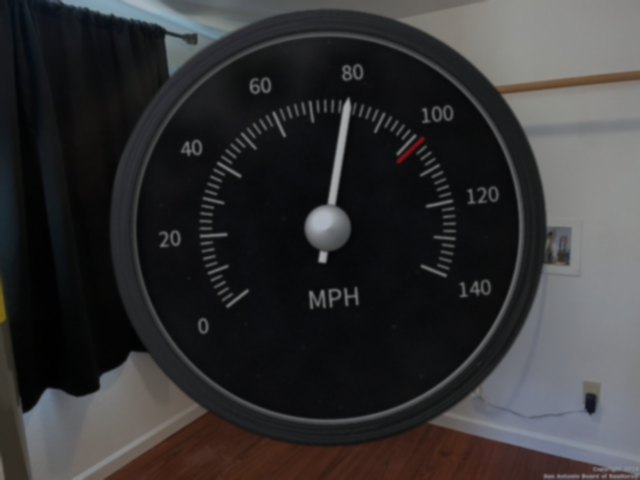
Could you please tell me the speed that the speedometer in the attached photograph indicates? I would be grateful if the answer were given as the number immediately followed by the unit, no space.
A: 80mph
